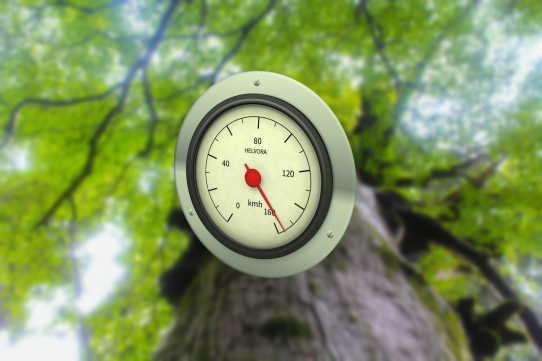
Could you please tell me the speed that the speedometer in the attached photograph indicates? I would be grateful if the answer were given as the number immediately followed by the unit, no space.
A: 155km/h
